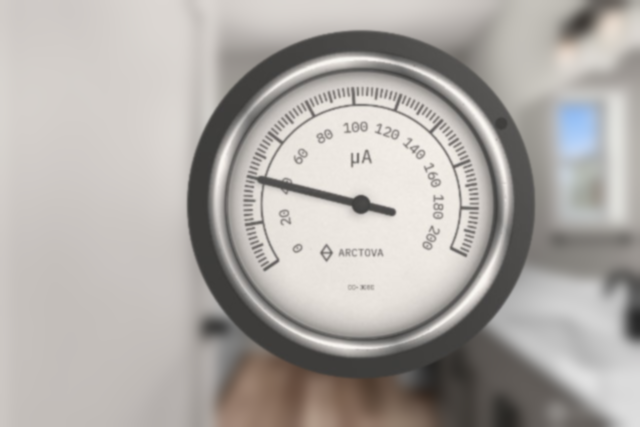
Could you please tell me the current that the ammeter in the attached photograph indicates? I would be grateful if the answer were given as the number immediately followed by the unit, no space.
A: 40µA
